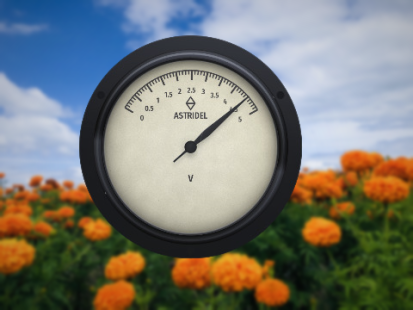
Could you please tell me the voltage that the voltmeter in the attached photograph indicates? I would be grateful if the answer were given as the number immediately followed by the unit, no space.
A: 4.5V
